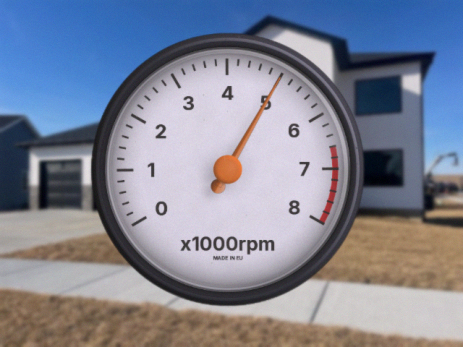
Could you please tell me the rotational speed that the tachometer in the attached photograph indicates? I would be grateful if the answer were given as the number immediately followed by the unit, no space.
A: 5000rpm
